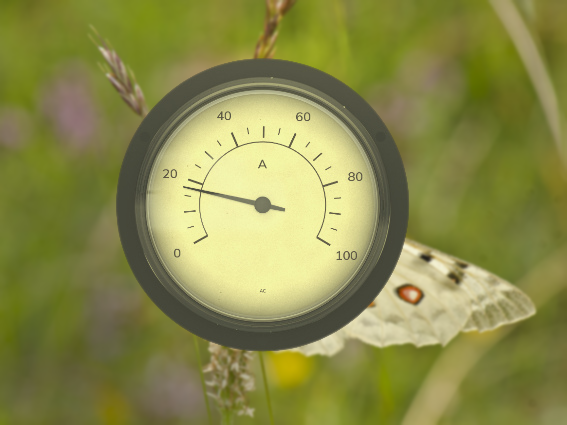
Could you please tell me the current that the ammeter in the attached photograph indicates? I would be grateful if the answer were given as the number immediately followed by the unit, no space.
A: 17.5A
